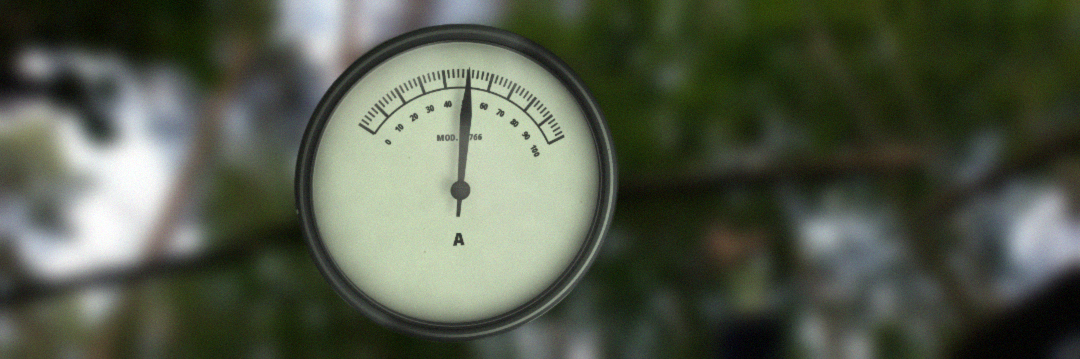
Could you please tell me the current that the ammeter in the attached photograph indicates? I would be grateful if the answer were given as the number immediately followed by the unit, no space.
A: 50A
